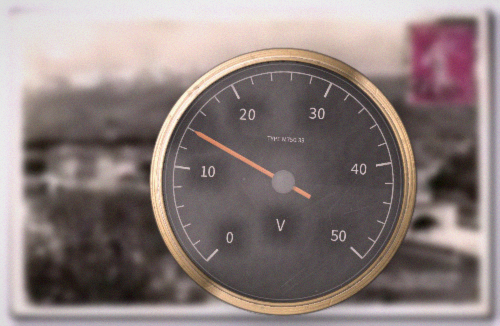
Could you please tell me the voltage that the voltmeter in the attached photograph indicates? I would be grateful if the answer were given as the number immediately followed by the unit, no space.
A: 14V
